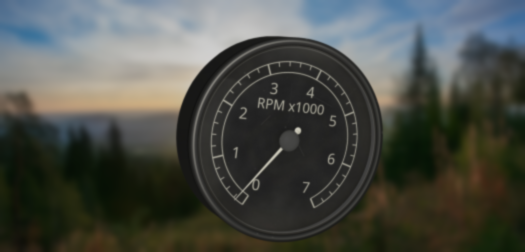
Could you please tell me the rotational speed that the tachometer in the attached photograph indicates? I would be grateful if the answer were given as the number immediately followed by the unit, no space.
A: 200rpm
